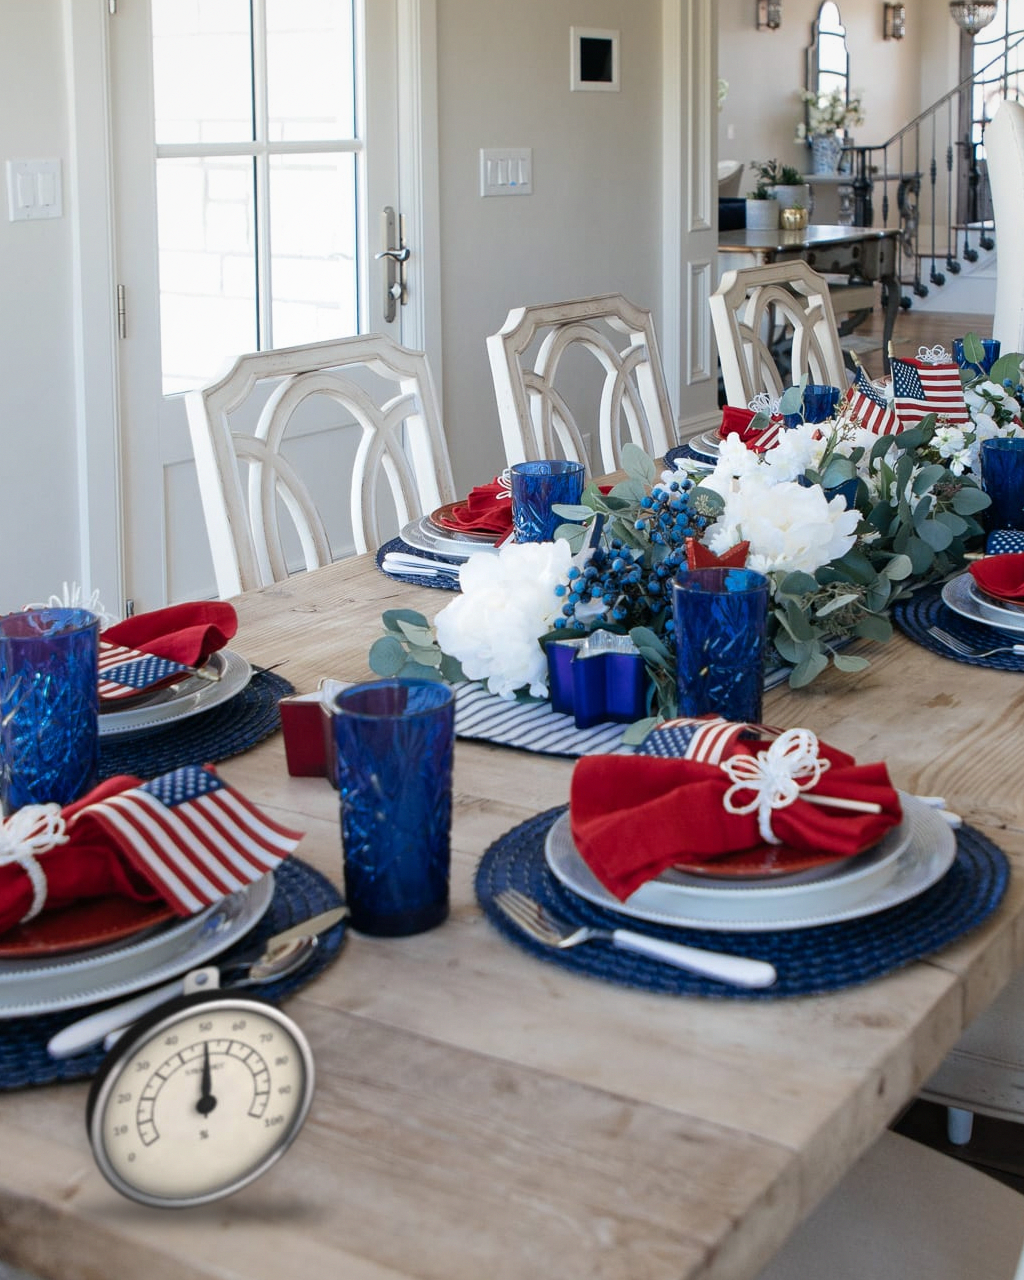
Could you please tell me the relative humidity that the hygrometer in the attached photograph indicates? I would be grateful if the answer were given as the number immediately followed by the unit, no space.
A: 50%
